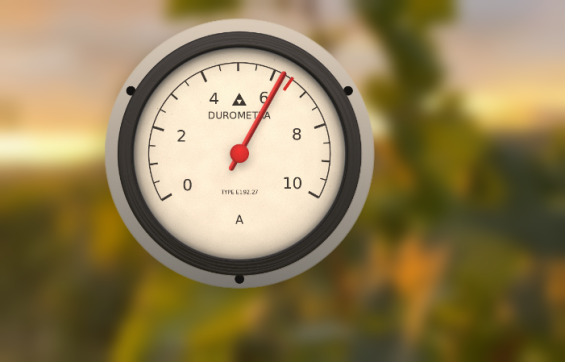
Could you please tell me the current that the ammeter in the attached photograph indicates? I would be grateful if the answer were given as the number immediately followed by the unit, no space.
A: 6.25A
